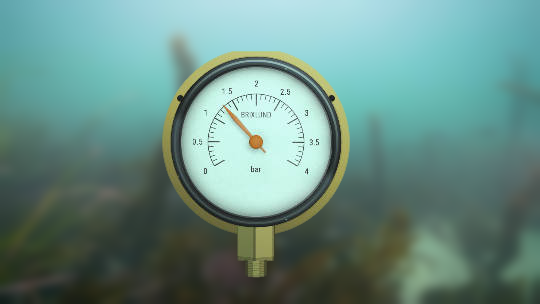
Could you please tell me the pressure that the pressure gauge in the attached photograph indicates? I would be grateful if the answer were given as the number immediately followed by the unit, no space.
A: 1.3bar
